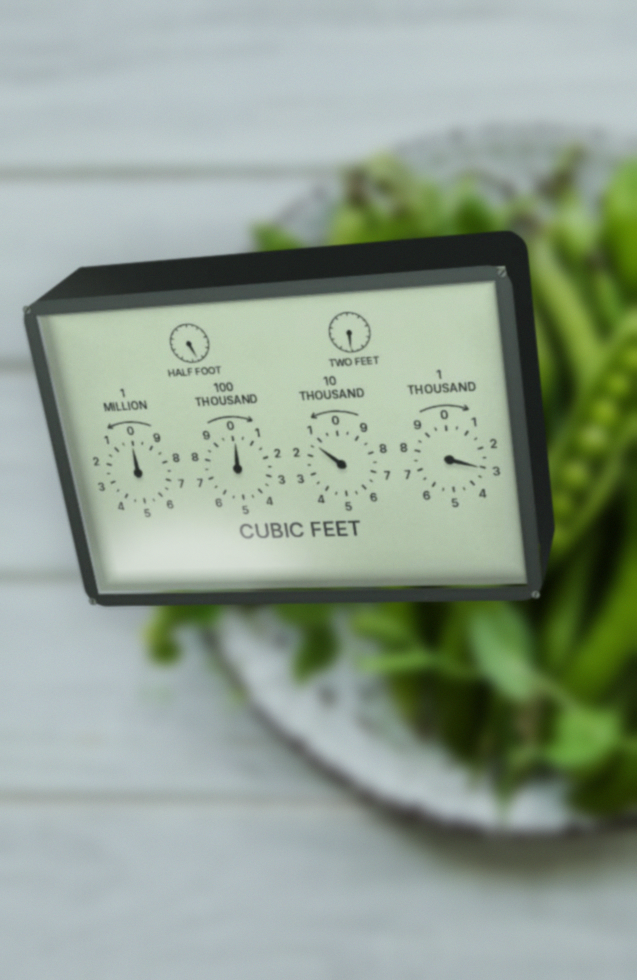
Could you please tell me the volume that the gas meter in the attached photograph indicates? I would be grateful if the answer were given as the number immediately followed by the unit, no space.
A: 1300ft³
